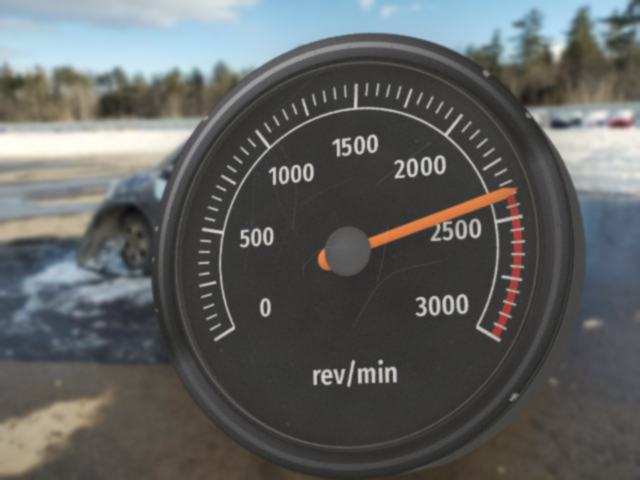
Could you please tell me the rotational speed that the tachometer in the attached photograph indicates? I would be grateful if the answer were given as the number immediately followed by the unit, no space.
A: 2400rpm
